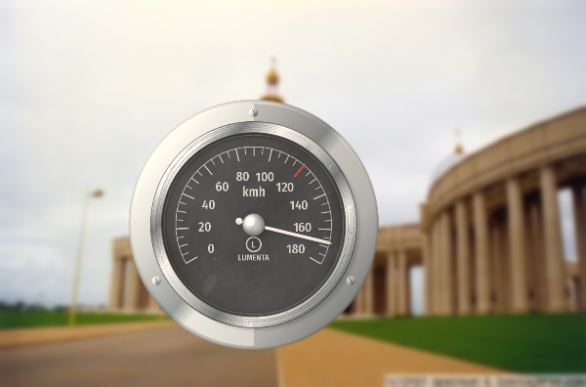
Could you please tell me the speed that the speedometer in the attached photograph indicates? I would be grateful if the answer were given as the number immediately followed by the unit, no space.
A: 167.5km/h
